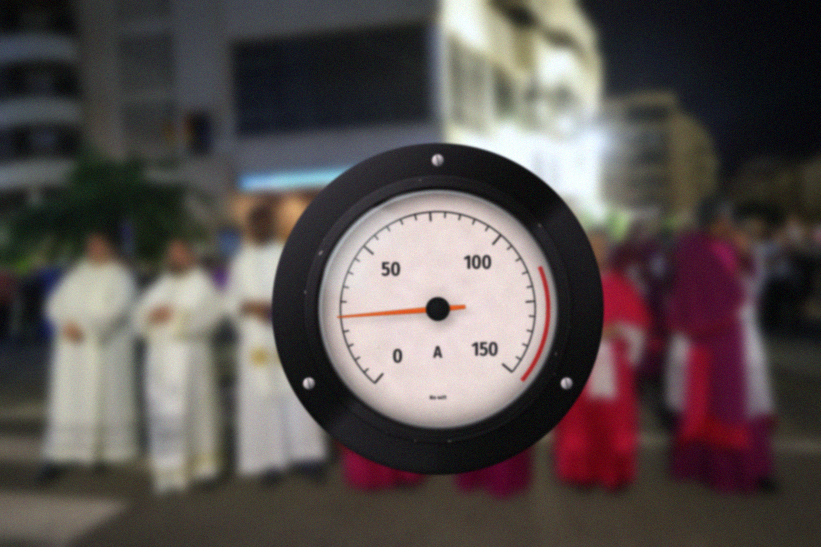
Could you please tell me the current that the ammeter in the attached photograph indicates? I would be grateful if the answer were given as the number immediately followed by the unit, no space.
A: 25A
